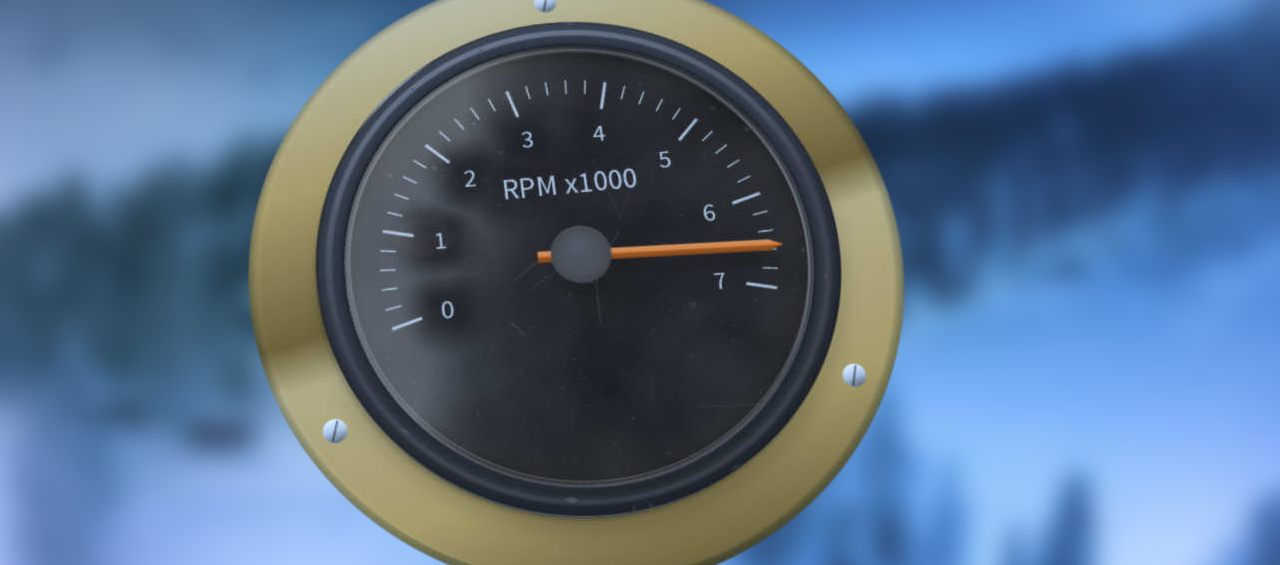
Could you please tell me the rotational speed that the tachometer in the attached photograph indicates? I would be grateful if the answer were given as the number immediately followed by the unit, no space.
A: 6600rpm
